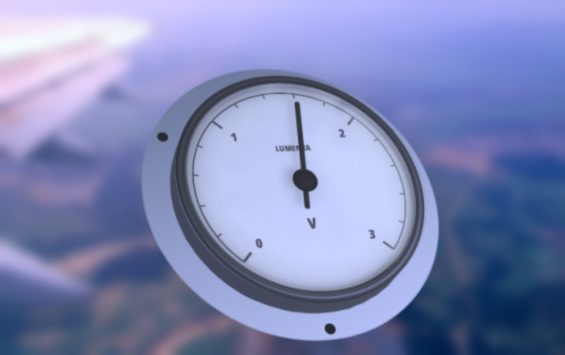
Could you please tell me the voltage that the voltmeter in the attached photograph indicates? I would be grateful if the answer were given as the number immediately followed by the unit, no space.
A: 1.6V
